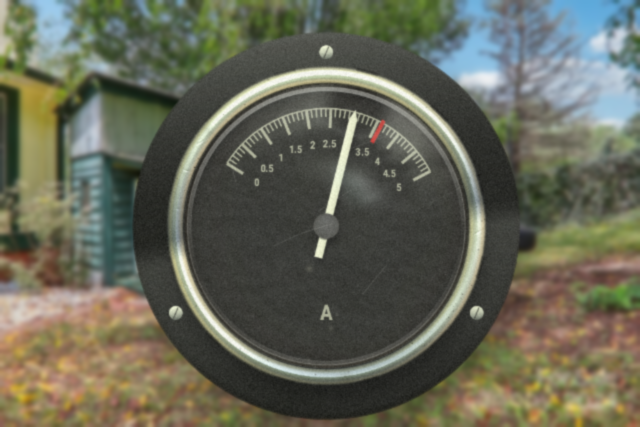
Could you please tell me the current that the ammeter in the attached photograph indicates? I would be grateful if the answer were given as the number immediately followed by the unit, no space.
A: 3A
